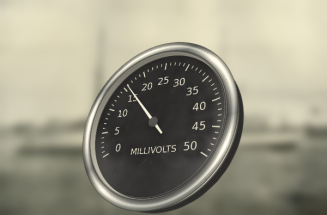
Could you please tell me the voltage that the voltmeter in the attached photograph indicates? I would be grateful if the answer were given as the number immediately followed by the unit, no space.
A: 16mV
